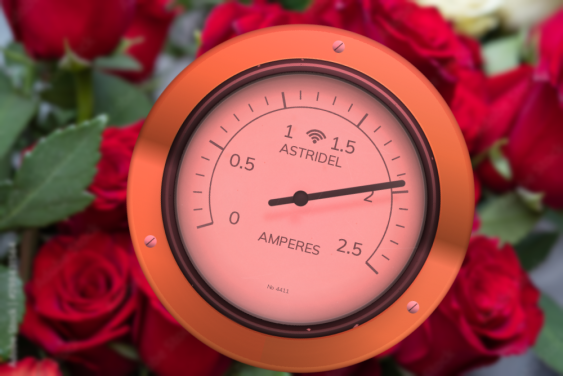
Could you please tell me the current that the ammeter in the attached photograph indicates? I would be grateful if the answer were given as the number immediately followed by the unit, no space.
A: 1.95A
